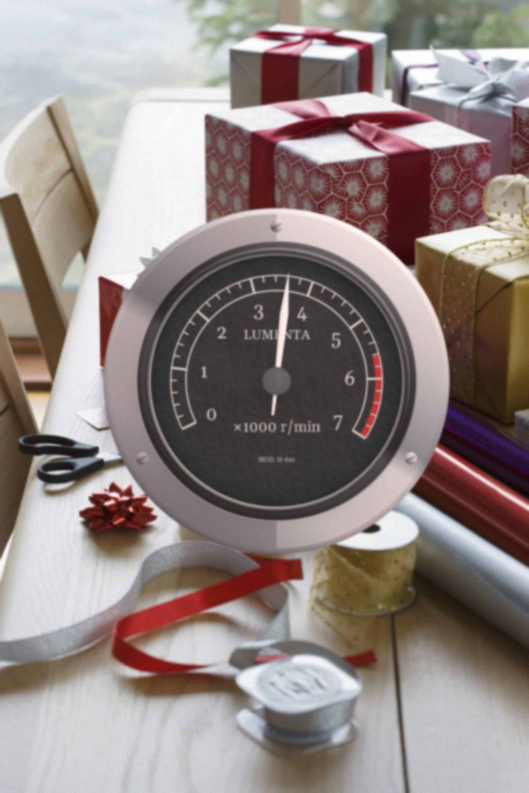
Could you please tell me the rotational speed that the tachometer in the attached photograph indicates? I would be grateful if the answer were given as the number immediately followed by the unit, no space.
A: 3600rpm
